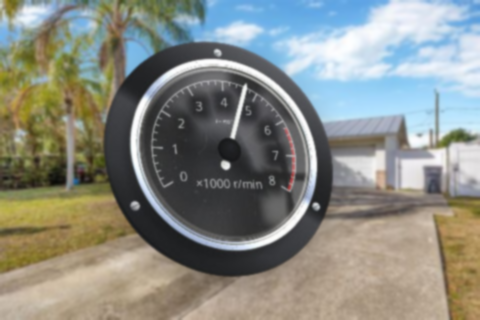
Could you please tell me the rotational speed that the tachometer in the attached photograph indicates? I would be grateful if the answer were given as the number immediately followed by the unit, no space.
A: 4600rpm
